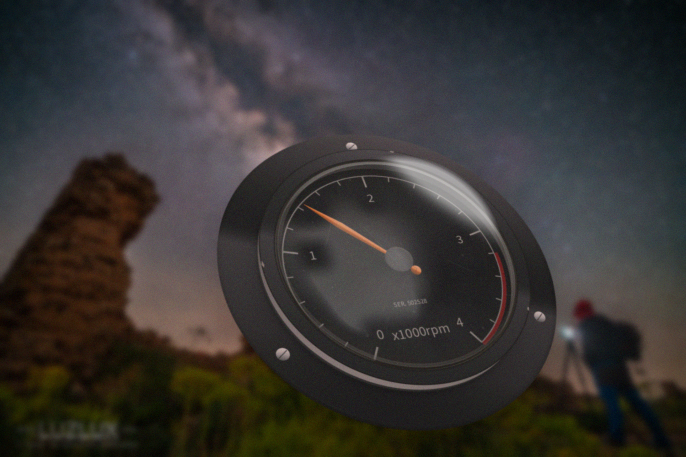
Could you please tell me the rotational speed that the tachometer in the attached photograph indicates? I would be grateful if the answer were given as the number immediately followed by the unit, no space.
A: 1400rpm
